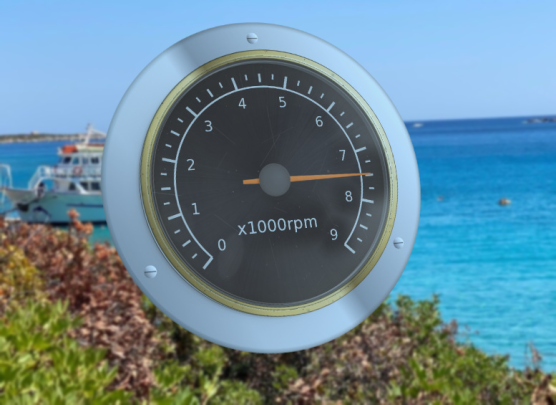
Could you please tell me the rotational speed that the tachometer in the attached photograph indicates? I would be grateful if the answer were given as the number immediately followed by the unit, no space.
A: 7500rpm
